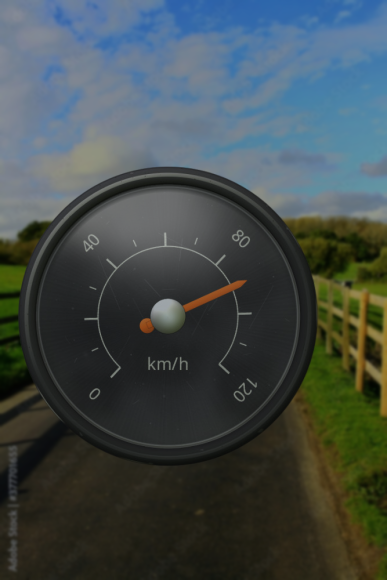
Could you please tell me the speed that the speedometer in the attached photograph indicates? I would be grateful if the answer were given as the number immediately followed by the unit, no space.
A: 90km/h
